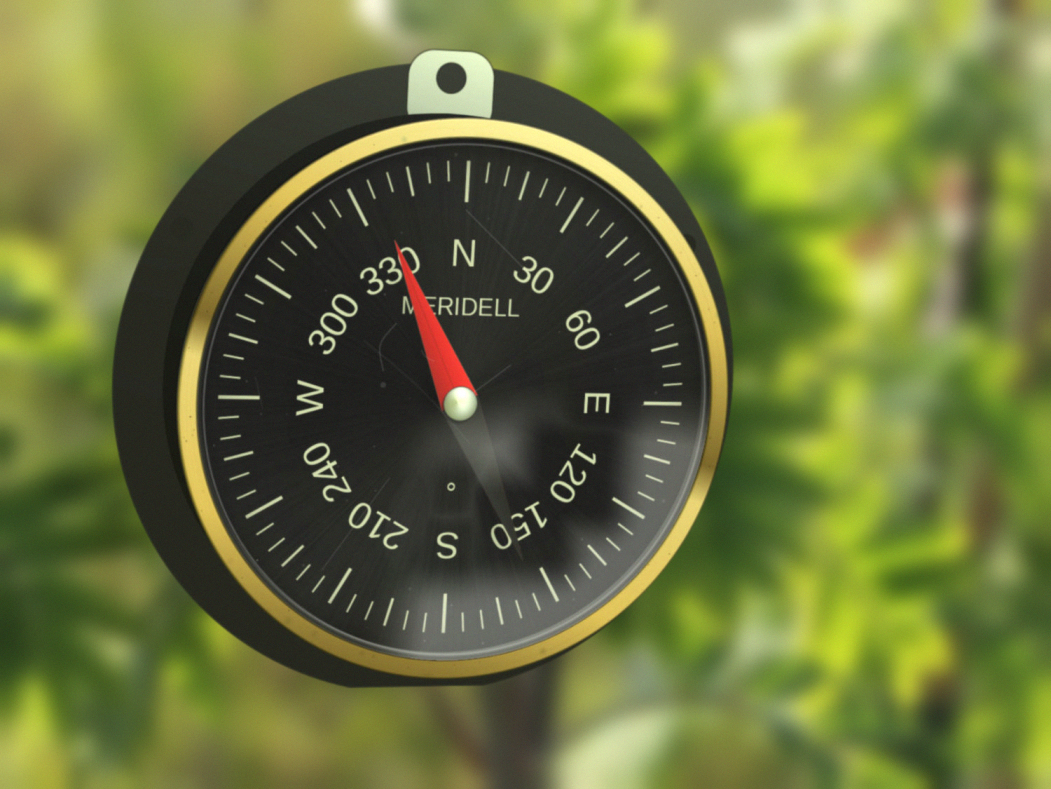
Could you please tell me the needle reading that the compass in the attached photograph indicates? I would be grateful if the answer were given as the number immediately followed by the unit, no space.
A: 335°
